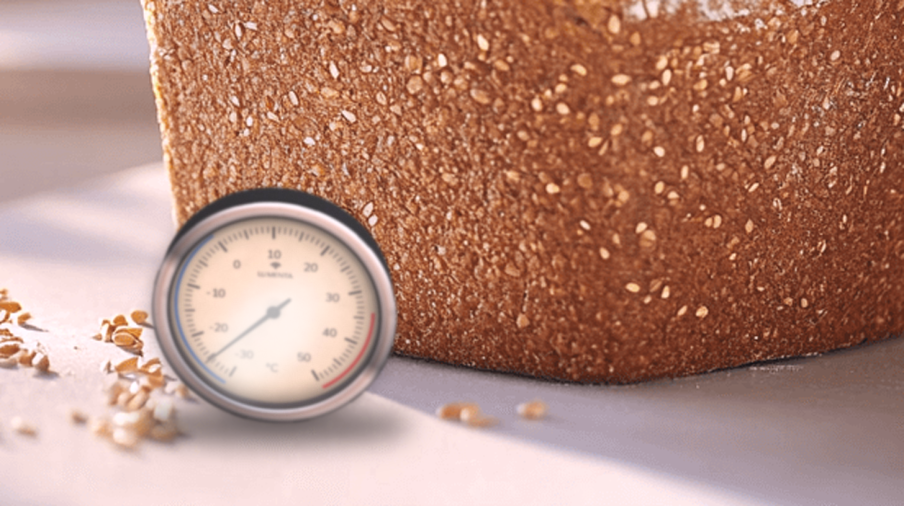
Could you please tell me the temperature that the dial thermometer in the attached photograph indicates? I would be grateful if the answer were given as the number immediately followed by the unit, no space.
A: -25°C
